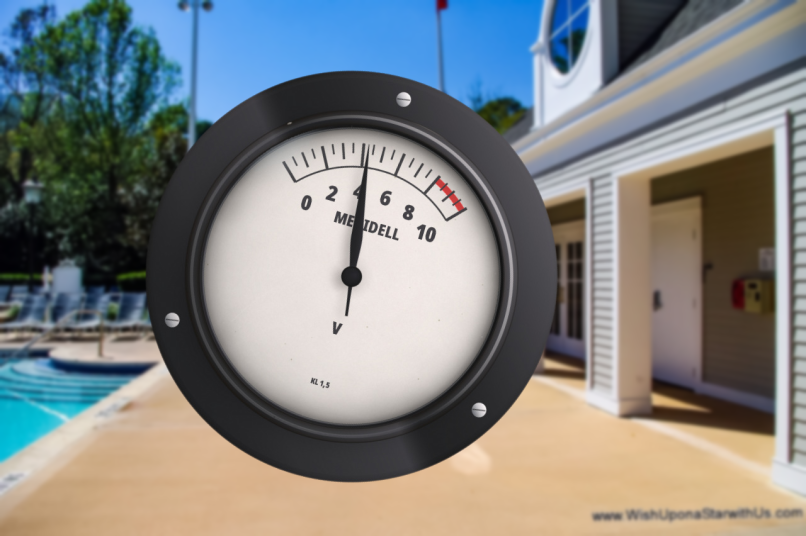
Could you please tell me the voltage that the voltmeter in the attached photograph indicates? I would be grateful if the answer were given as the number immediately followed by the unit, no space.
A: 4.25V
